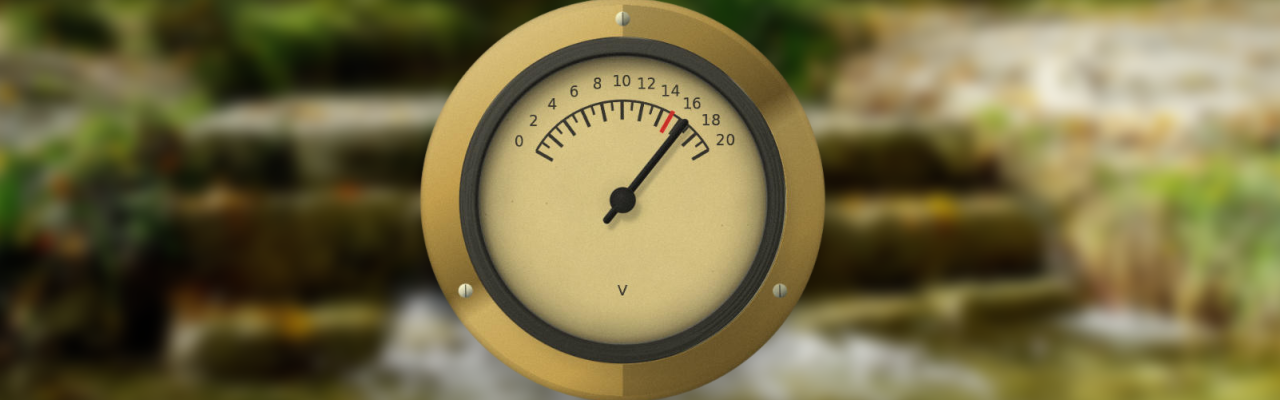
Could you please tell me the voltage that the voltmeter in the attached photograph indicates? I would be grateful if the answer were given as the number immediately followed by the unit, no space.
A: 16.5V
